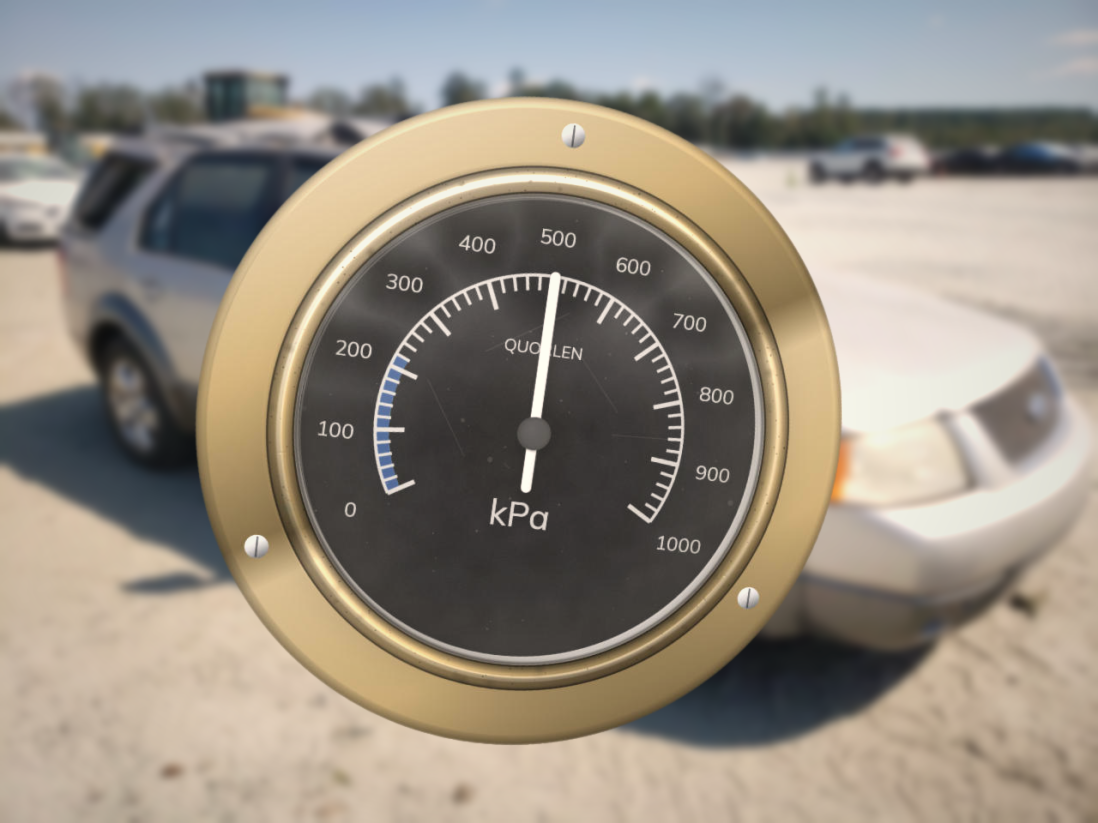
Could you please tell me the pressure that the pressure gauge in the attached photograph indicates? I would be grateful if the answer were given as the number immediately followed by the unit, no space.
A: 500kPa
